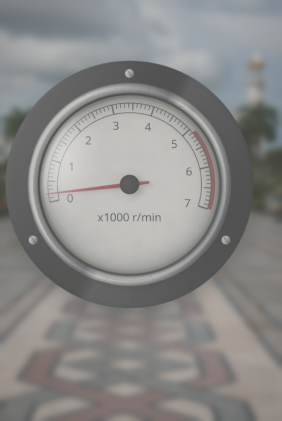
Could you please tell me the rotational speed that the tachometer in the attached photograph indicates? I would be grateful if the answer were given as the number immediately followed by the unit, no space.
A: 200rpm
